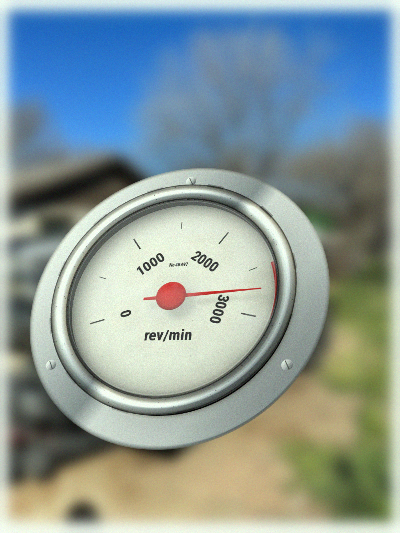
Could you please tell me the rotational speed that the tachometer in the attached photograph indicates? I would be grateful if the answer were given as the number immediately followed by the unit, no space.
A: 2750rpm
